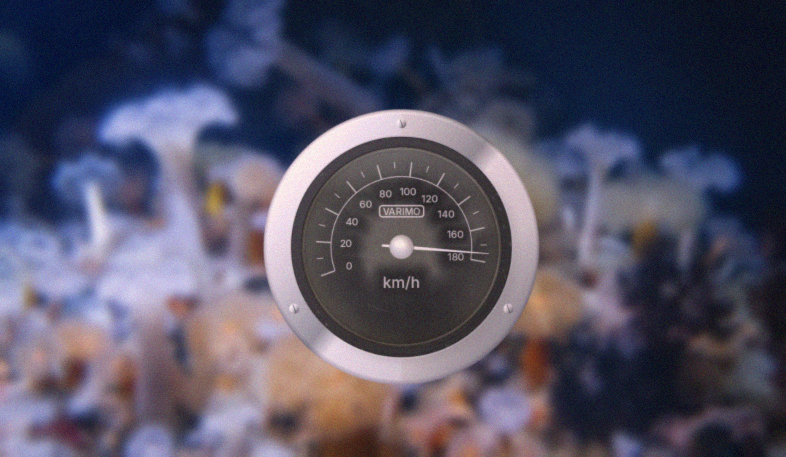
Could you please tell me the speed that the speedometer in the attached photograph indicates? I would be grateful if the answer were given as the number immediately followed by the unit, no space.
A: 175km/h
